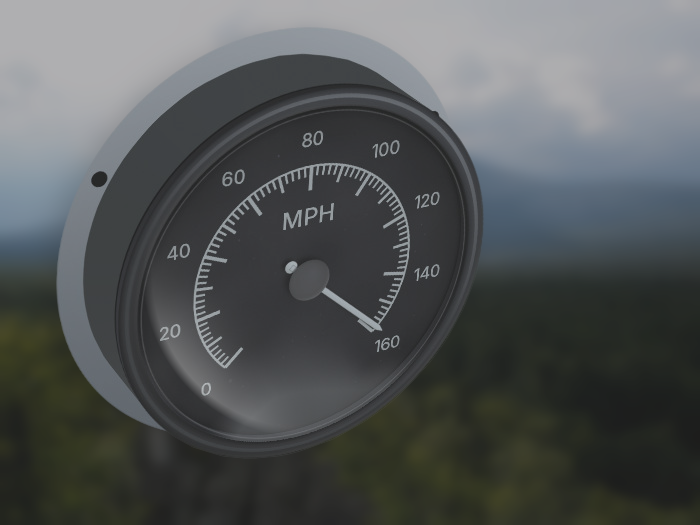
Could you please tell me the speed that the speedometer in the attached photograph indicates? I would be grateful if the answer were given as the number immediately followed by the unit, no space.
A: 158mph
